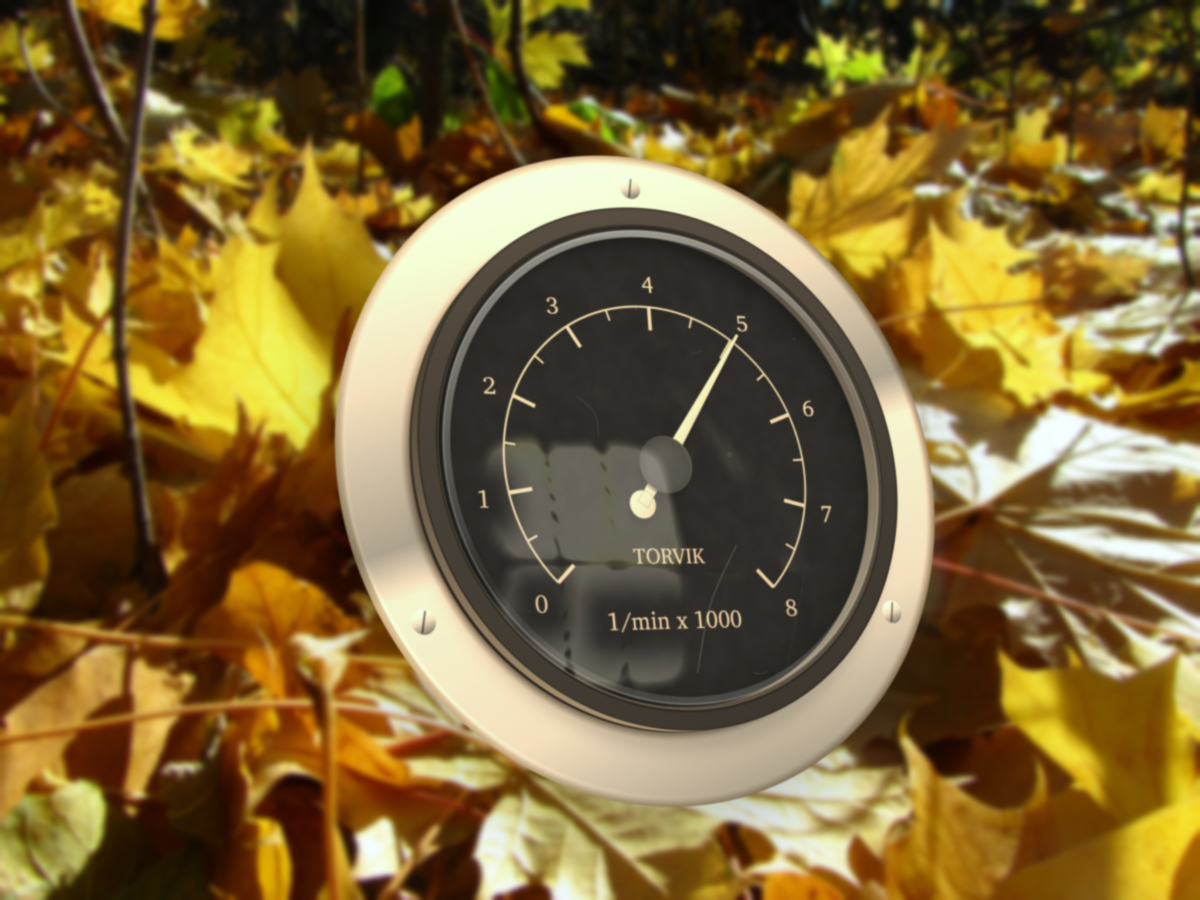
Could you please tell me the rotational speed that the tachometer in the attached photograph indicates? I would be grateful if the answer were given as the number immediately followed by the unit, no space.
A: 5000rpm
